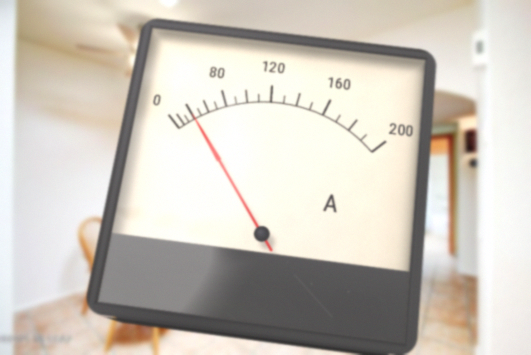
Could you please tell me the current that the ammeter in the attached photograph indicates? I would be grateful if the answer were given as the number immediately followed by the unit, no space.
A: 40A
